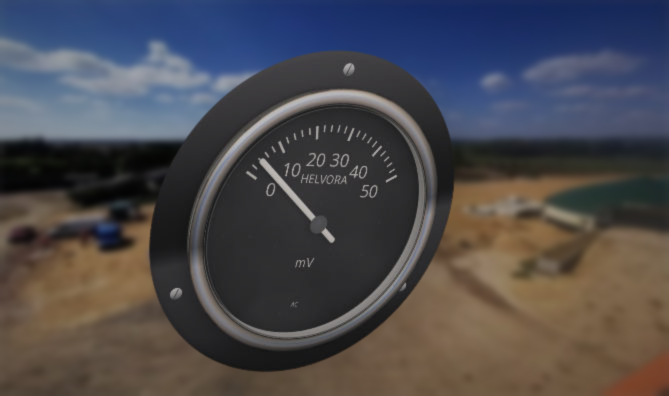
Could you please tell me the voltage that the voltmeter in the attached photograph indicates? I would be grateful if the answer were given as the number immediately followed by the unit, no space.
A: 4mV
